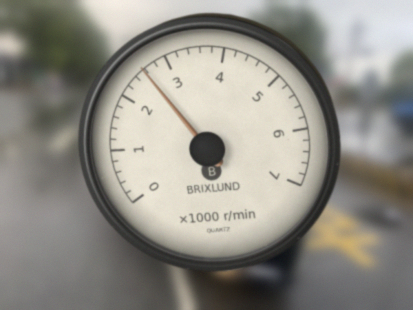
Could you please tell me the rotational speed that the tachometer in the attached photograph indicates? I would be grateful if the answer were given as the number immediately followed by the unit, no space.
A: 2600rpm
